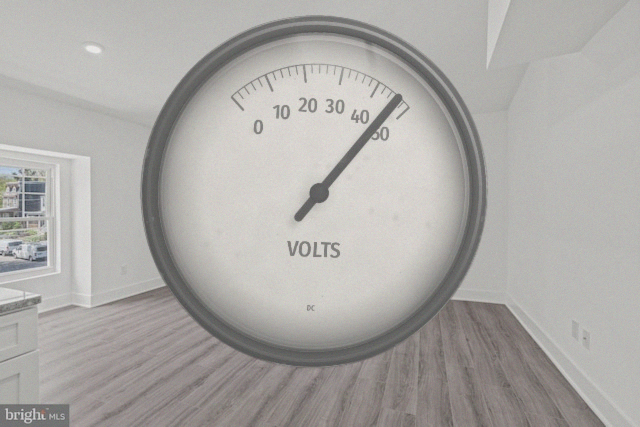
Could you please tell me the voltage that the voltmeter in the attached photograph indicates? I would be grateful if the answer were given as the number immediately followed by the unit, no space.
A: 46V
